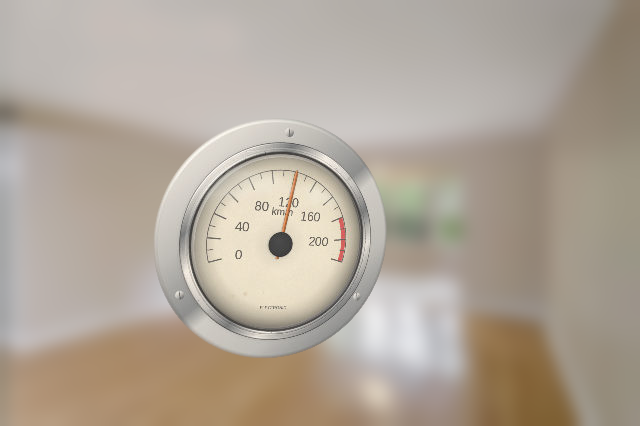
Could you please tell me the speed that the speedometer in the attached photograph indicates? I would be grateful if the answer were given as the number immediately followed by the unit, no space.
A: 120km/h
